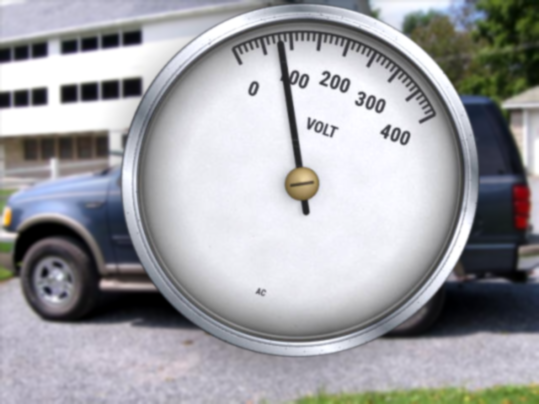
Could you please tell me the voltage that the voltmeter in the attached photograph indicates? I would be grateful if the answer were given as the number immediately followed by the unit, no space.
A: 80V
